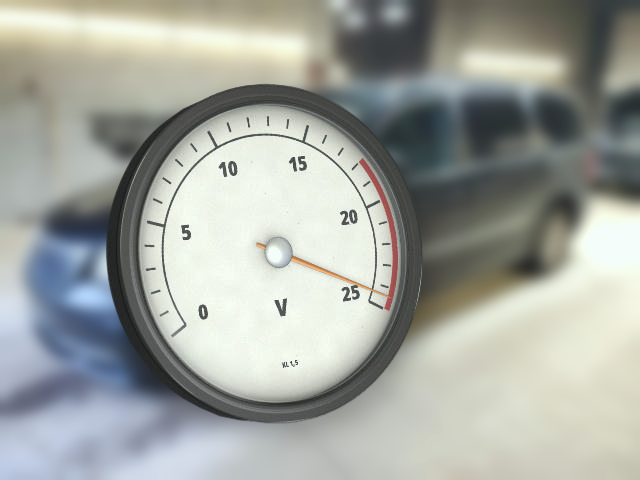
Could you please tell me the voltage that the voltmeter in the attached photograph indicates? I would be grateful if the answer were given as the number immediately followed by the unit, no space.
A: 24.5V
